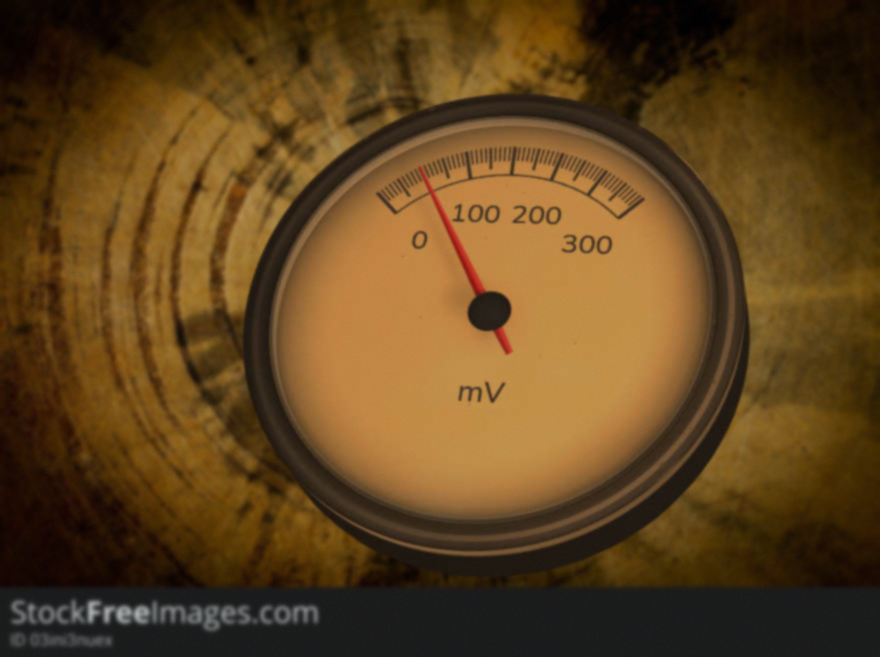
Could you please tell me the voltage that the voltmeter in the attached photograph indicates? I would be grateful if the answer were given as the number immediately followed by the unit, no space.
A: 50mV
